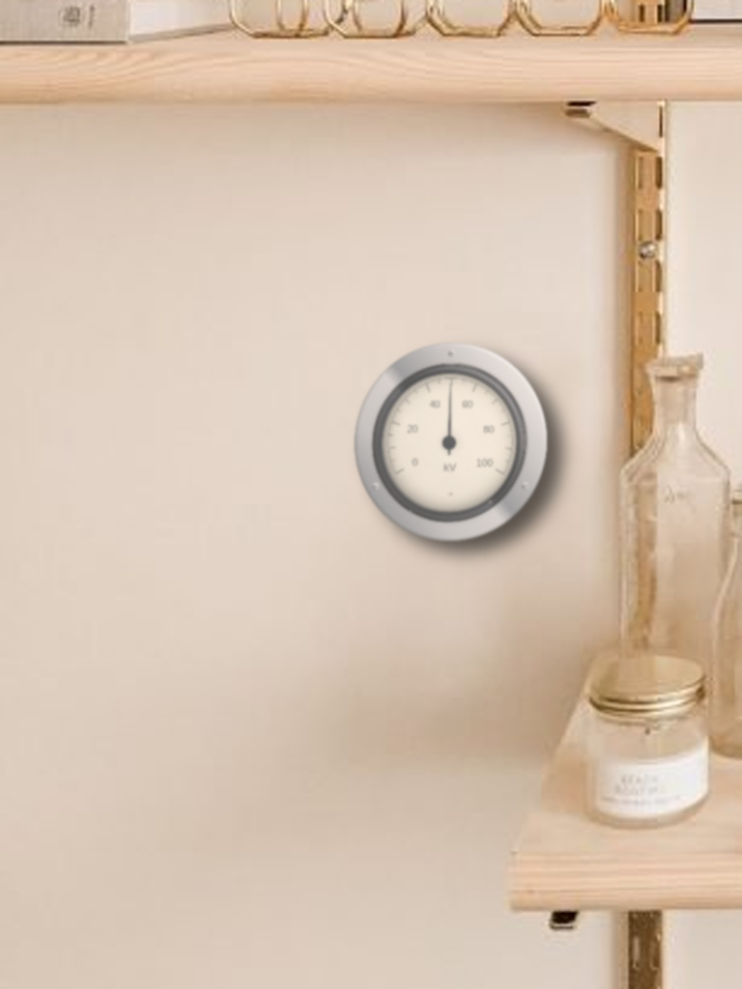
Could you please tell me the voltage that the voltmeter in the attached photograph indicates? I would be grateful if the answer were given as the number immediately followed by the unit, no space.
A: 50kV
